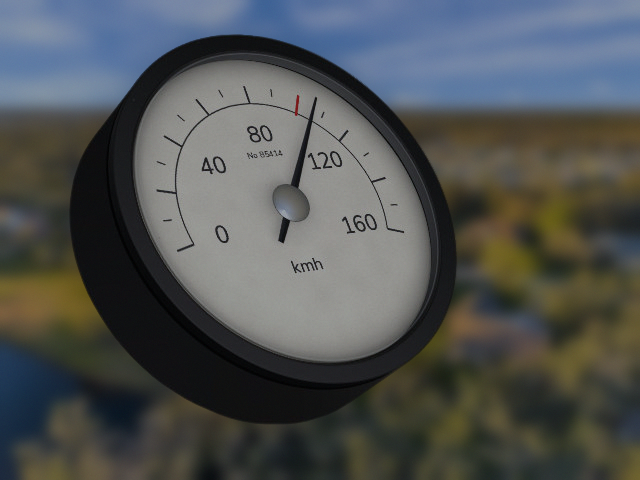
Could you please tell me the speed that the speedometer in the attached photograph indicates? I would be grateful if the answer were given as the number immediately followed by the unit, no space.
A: 105km/h
